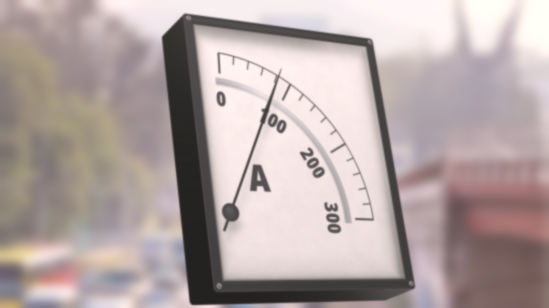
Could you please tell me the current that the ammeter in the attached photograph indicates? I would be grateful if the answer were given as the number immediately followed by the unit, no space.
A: 80A
